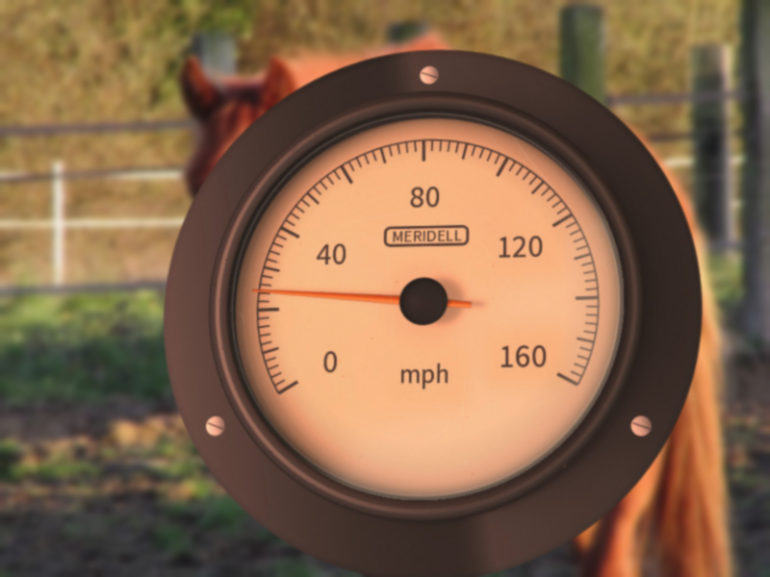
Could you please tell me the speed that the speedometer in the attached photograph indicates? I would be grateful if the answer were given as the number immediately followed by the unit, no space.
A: 24mph
